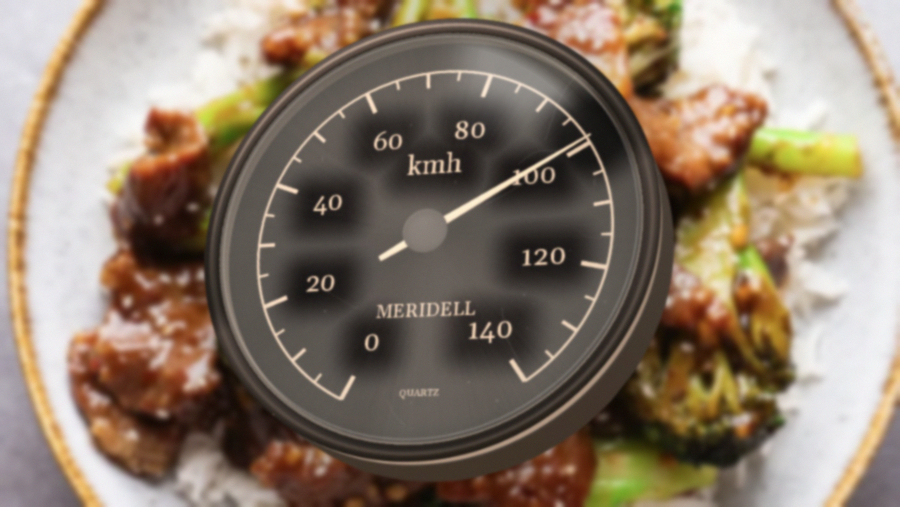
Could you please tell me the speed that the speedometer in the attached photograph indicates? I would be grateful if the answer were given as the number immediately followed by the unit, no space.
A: 100km/h
